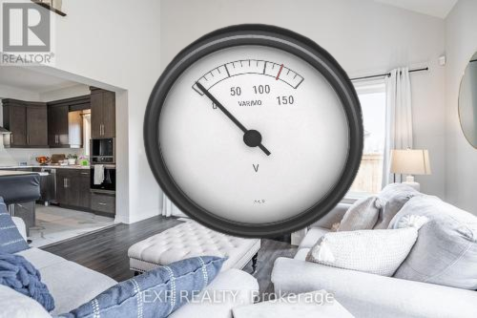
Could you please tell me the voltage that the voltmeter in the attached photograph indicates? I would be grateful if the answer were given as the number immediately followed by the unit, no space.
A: 10V
